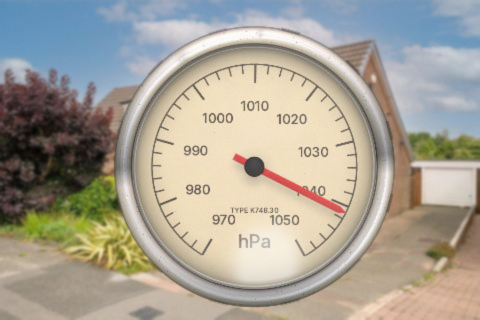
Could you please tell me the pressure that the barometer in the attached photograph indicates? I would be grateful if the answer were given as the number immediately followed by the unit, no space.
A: 1041hPa
